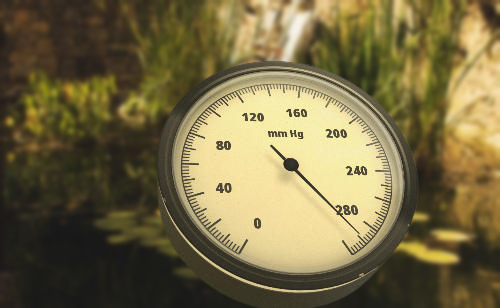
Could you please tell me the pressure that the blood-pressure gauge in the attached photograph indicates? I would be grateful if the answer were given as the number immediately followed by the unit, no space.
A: 290mmHg
